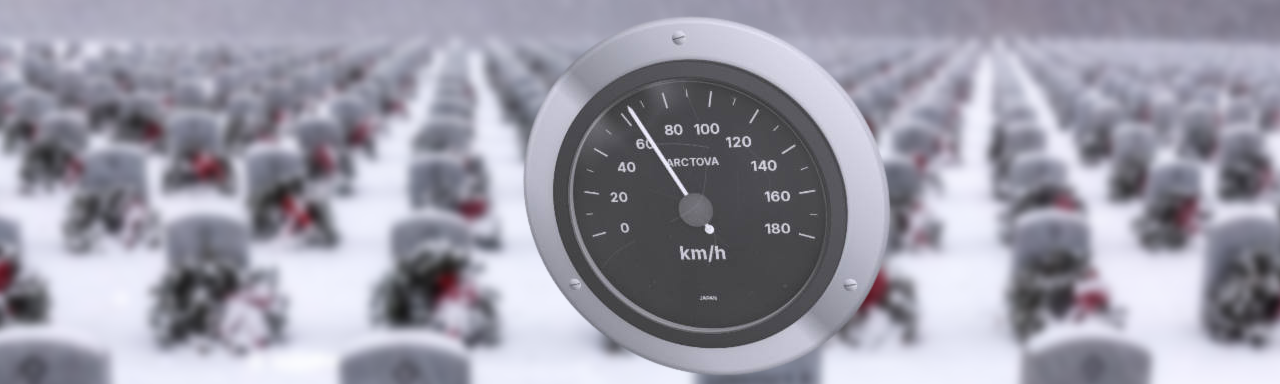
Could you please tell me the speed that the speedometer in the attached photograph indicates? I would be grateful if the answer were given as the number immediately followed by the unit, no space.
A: 65km/h
